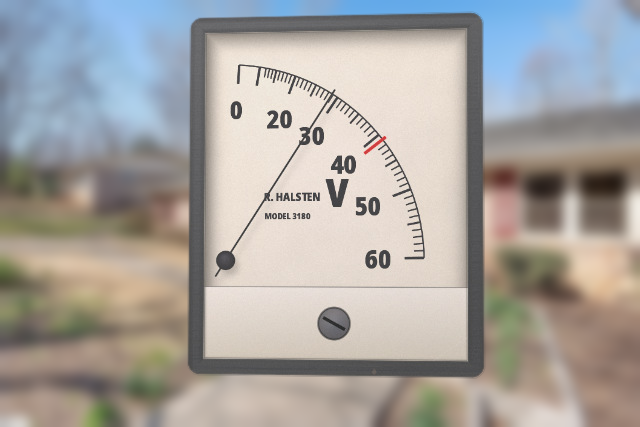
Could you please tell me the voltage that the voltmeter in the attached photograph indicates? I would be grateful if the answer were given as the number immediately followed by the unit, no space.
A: 29V
